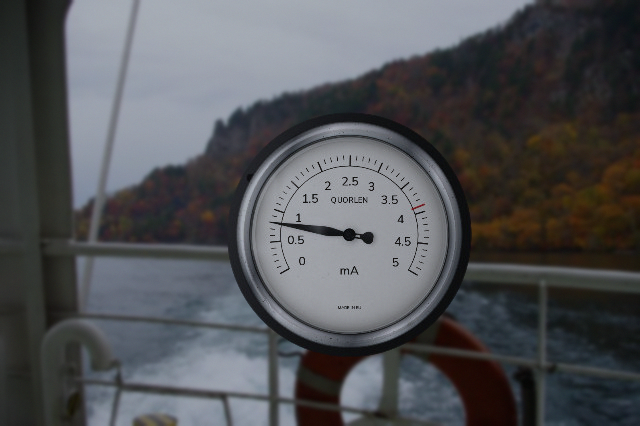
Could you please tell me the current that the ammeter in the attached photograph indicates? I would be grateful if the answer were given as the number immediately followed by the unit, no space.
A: 0.8mA
